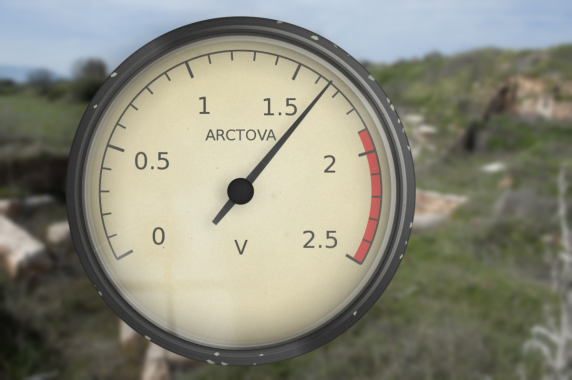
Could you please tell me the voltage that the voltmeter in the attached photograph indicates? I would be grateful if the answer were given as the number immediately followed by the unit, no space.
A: 1.65V
